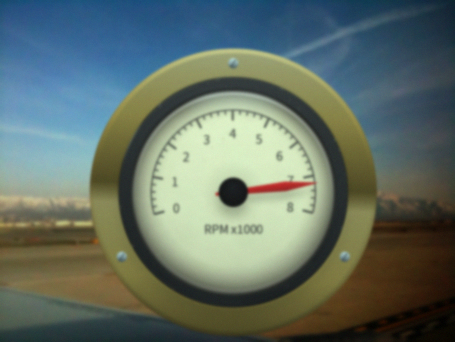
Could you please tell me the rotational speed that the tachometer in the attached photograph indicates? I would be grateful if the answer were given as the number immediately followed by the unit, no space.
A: 7200rpm
